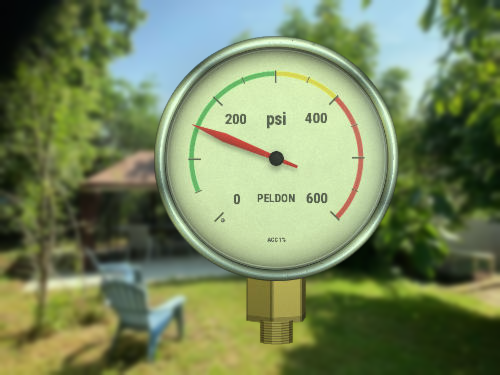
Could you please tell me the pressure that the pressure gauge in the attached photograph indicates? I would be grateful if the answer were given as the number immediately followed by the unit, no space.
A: 150psi
